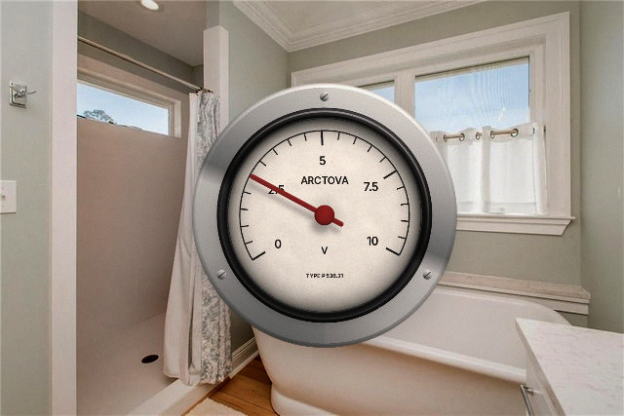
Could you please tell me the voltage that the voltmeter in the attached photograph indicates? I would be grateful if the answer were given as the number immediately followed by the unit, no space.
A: 2.5V
